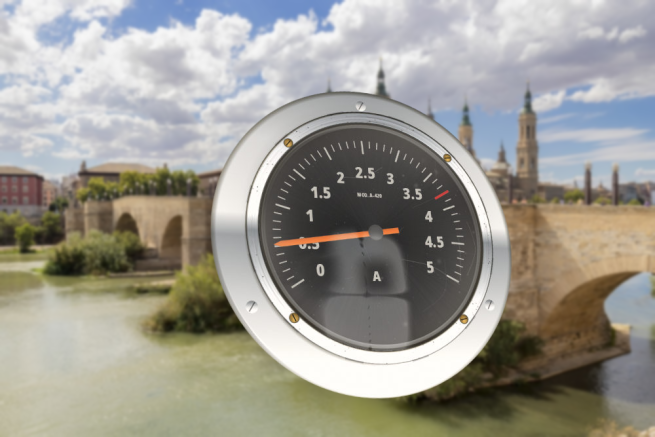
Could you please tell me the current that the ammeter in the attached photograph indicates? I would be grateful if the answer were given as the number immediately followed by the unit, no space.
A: 0.5A
